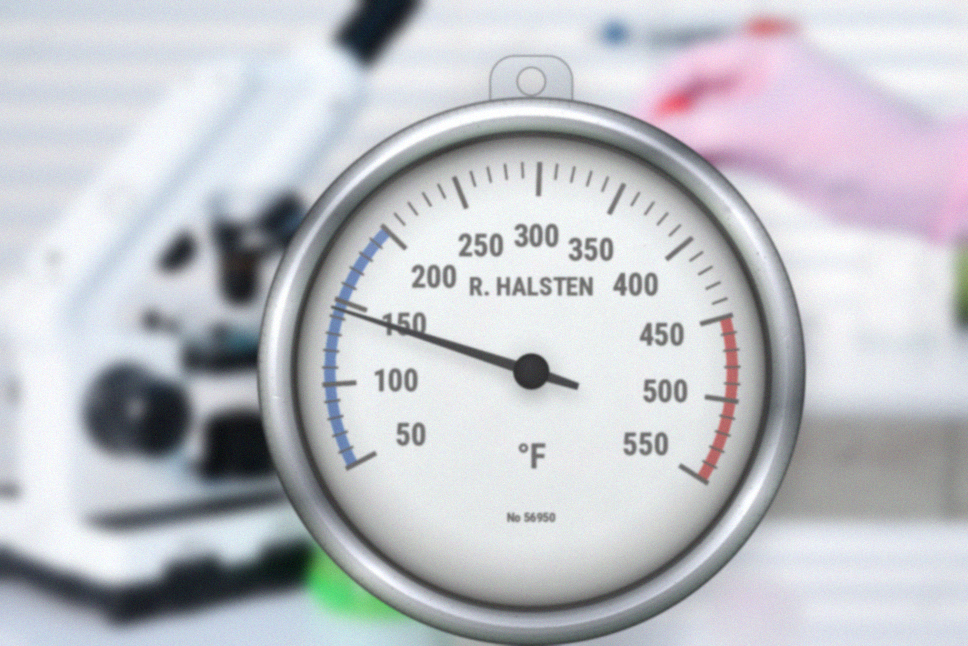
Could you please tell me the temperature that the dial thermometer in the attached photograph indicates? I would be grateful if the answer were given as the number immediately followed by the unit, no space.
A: 145°F
